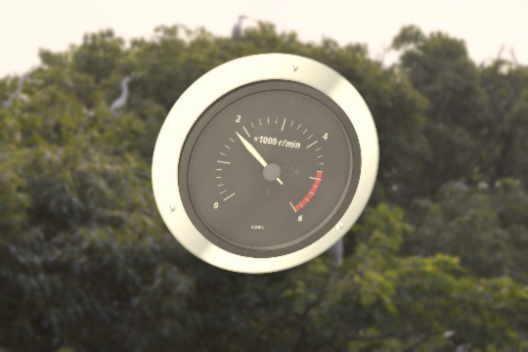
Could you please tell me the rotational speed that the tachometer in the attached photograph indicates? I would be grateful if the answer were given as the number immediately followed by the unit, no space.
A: 1800rpm
